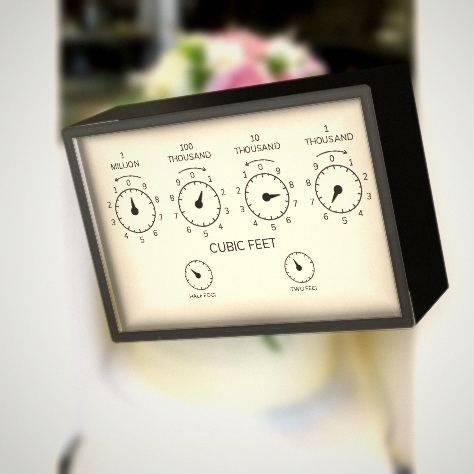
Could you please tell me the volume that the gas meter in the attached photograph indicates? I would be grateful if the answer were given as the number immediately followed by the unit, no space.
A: 7600ft³
